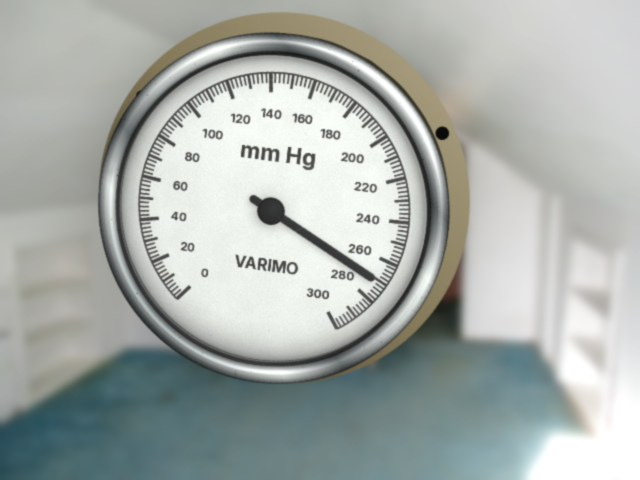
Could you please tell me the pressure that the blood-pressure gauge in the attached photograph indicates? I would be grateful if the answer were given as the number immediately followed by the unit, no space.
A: 270mmHg
